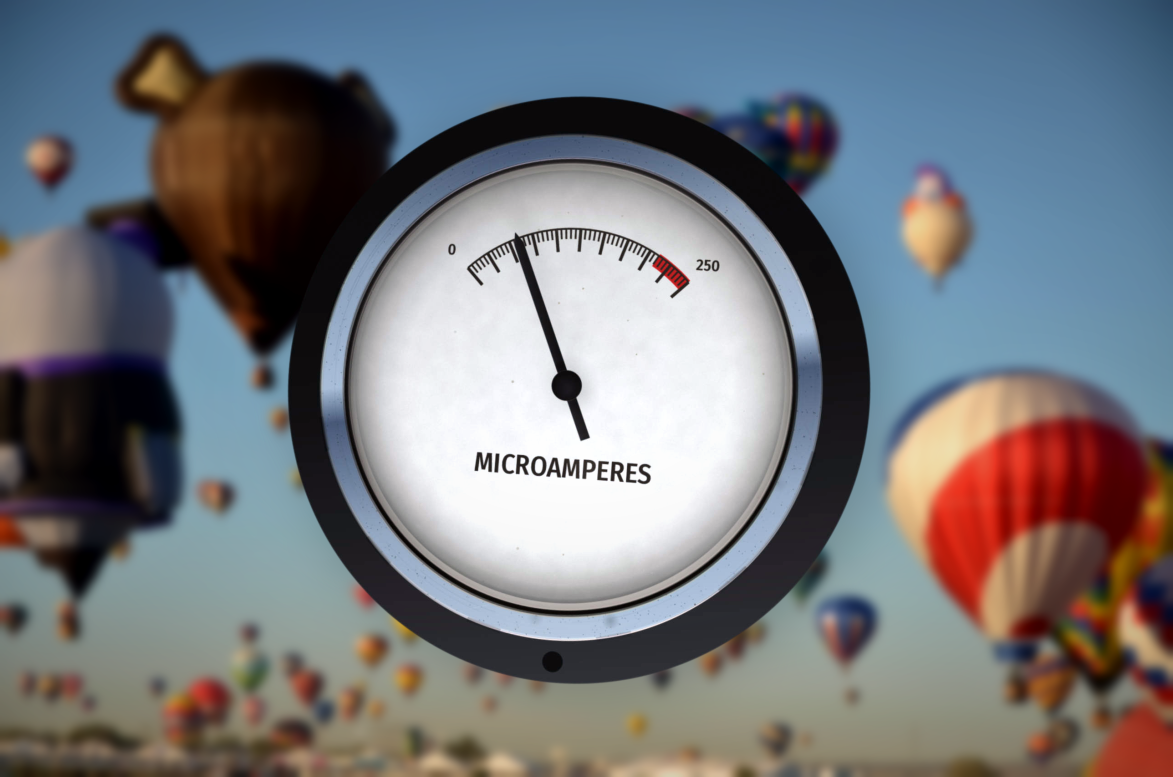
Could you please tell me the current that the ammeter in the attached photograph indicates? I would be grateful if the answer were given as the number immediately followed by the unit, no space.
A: 60µA
